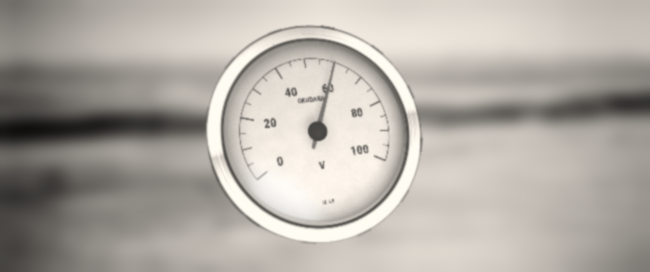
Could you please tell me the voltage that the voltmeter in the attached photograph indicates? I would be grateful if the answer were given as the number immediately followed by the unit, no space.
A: 60V
